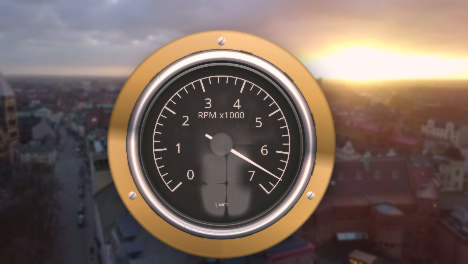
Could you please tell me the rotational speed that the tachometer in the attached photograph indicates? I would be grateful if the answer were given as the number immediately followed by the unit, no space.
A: 6600rpm
